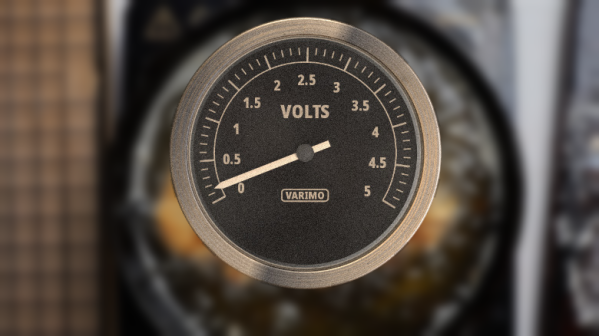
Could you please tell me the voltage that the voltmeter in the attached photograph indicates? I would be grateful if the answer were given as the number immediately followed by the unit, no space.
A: 0.15V
